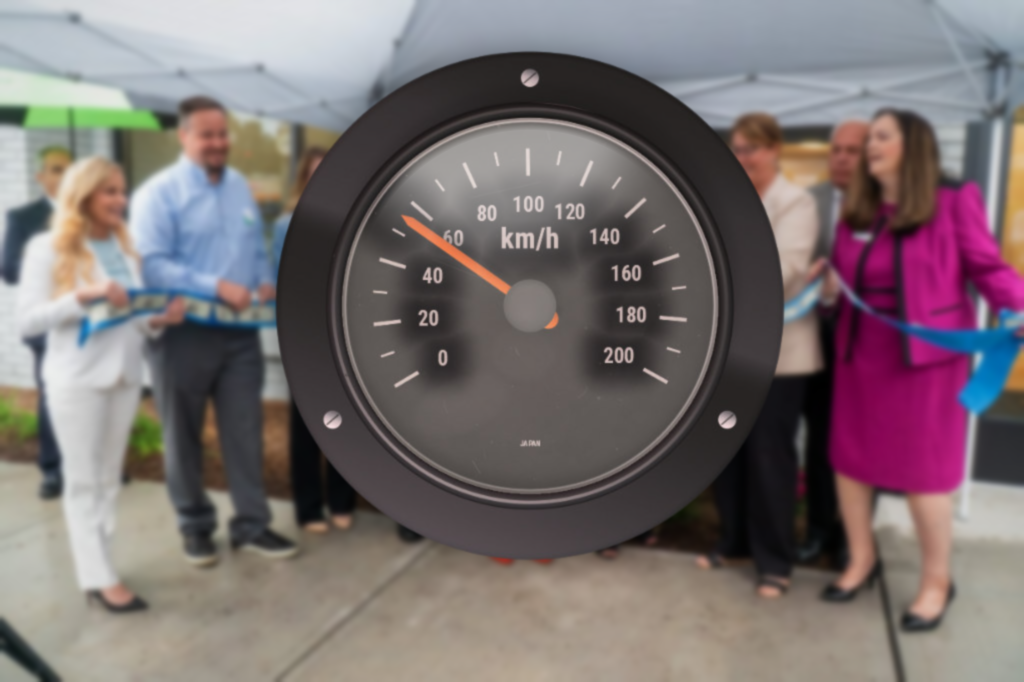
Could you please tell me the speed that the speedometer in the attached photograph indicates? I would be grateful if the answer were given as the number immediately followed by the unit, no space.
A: 55km/h
